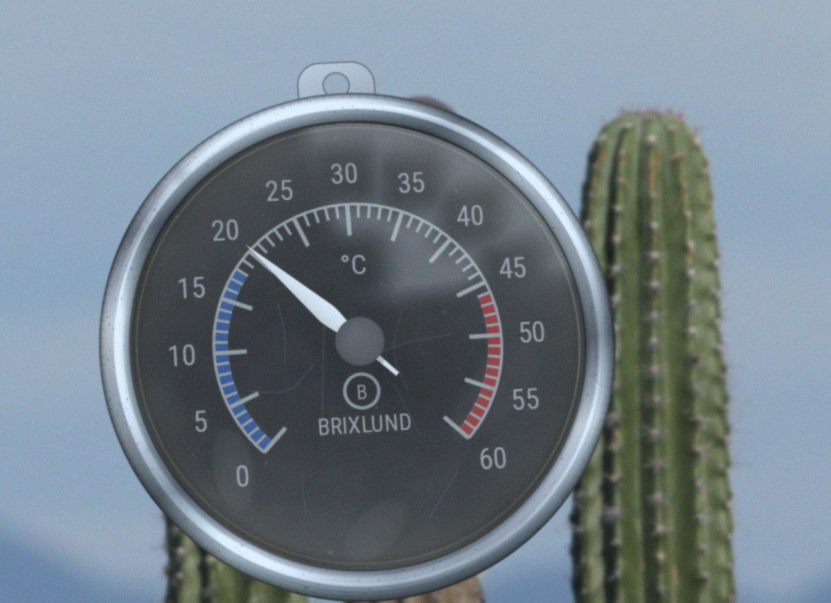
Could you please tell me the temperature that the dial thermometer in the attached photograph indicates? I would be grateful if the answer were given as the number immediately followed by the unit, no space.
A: 20°C
